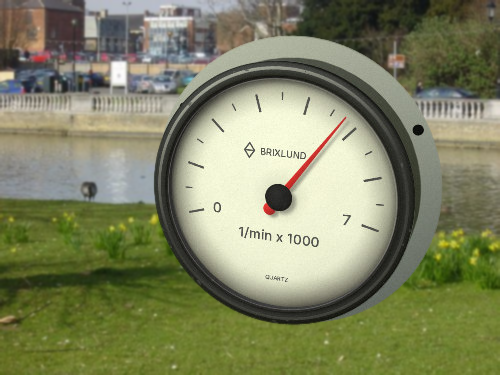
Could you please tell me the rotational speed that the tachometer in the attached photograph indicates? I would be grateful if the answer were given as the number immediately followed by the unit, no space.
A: 4750rpm
